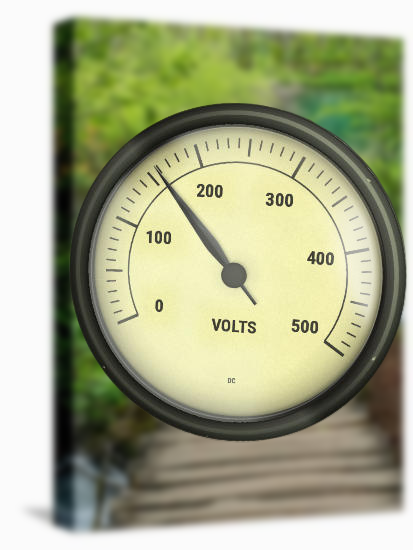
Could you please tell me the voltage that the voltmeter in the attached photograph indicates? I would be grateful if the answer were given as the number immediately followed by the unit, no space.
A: 160V
